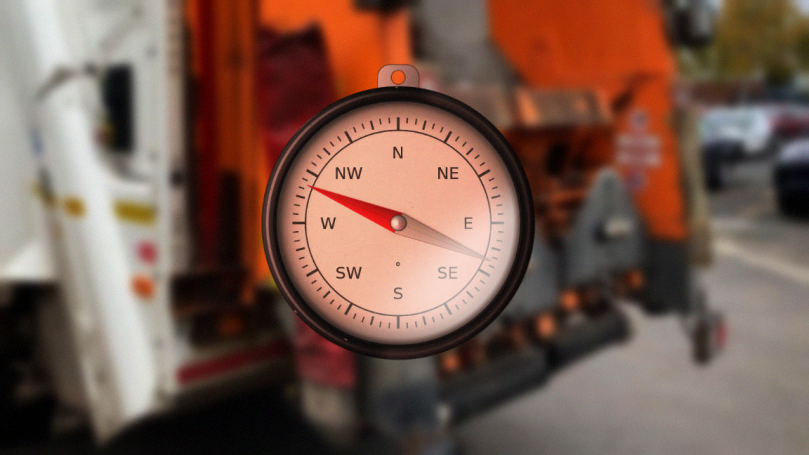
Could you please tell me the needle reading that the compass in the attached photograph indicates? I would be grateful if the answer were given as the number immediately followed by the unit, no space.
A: 292.5°
